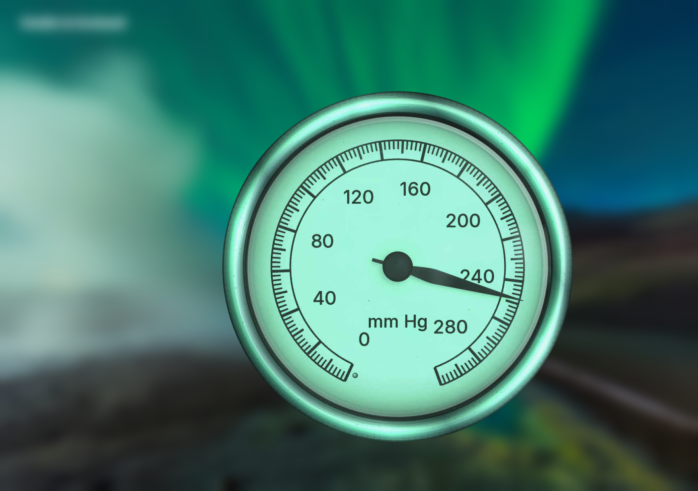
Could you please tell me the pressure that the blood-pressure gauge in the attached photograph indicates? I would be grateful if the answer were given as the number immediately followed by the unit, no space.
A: 248mmHg
